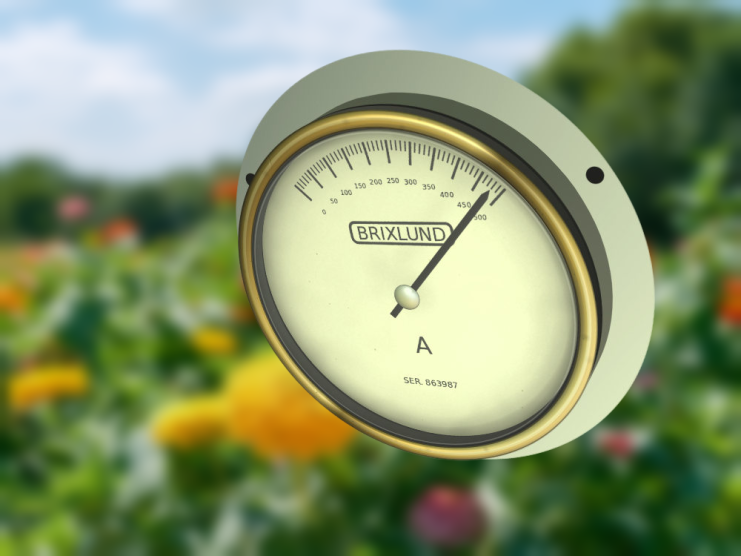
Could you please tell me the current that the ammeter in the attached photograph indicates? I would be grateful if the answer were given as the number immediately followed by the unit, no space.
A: 480A
